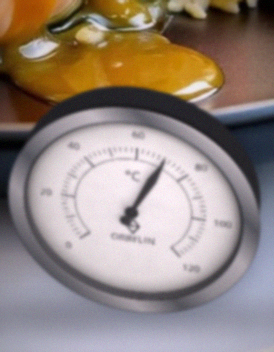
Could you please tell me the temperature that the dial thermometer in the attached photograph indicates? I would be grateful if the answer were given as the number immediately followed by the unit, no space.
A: 70°C
